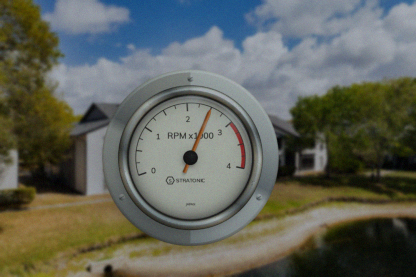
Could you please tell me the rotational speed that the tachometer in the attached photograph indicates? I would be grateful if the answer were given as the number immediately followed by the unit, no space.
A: 2500rpm
